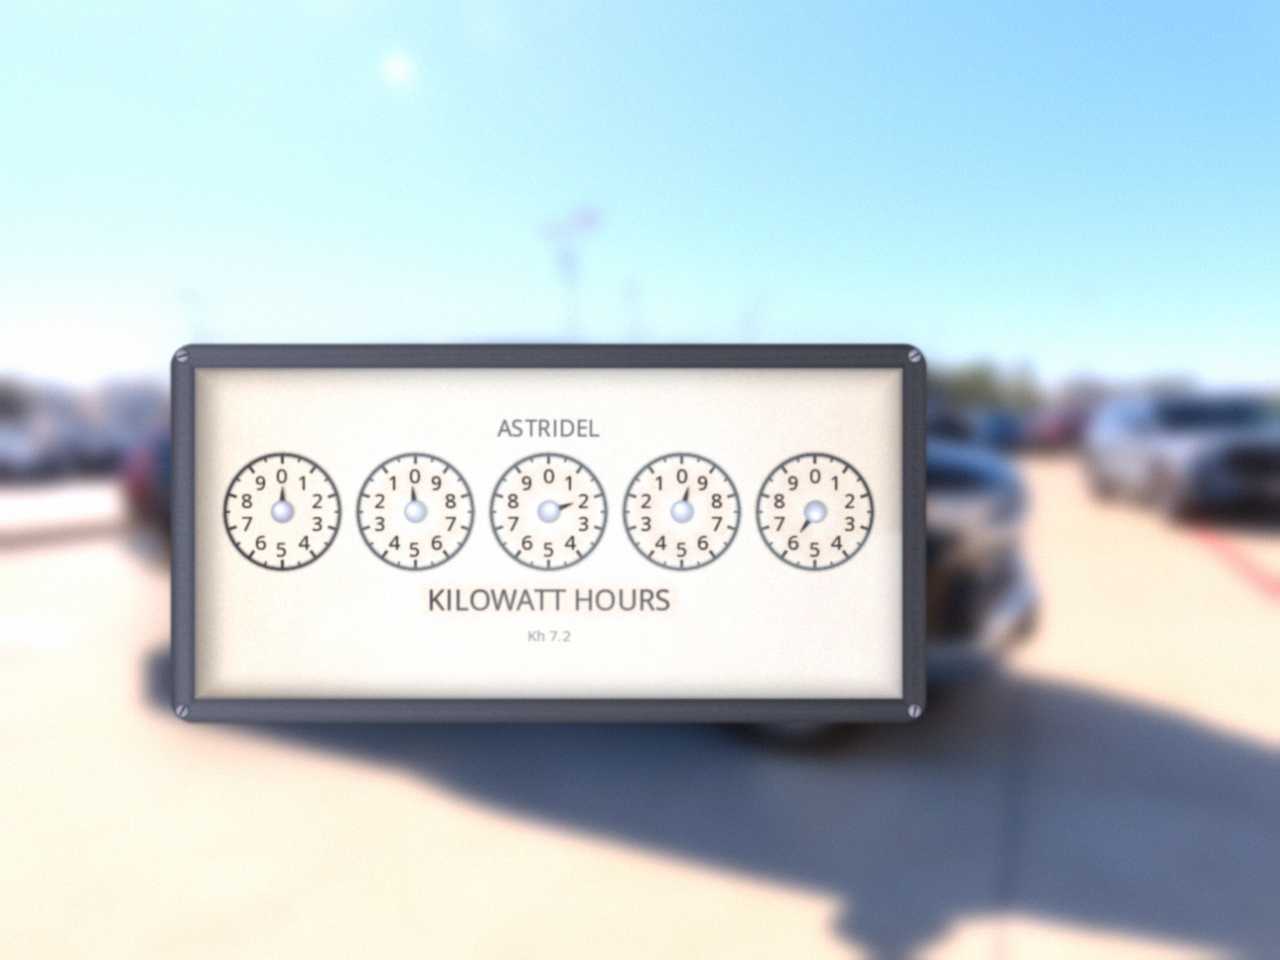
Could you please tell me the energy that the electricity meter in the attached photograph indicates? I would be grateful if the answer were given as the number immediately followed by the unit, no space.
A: 196kWh
